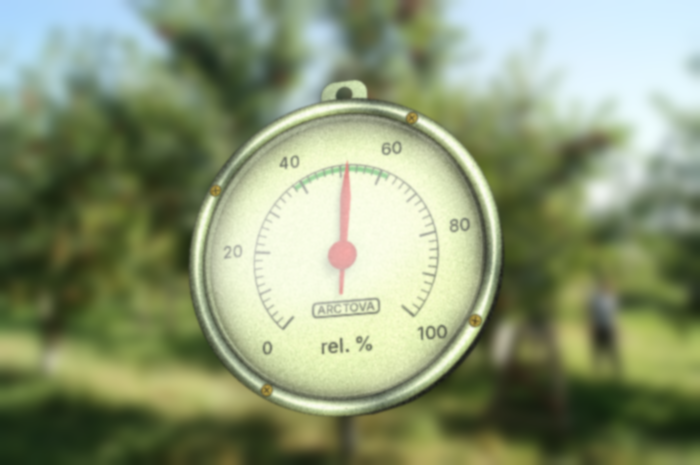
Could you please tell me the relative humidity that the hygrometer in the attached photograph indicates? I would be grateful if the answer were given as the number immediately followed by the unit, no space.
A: 52%
